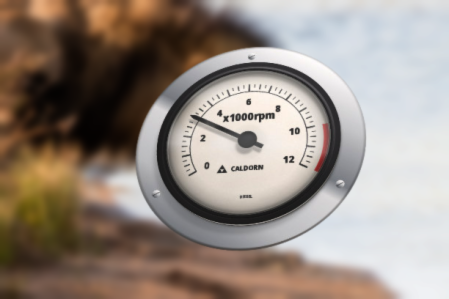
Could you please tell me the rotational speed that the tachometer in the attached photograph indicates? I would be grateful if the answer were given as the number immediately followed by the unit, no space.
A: 3000rpm
